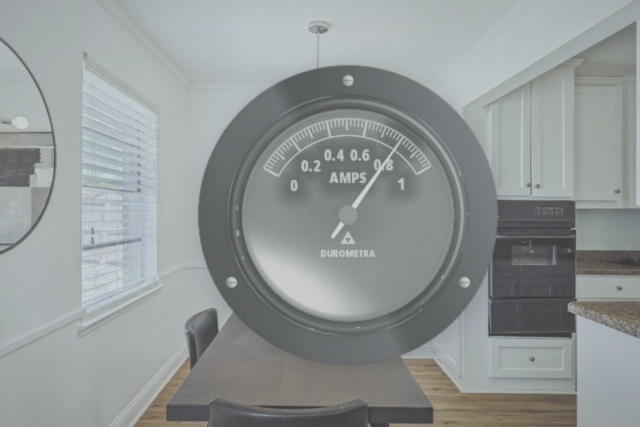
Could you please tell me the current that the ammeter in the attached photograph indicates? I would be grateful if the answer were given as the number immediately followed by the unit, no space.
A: 0.8A
